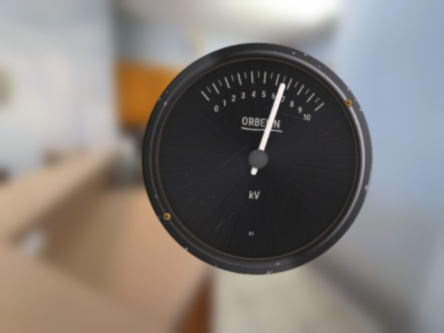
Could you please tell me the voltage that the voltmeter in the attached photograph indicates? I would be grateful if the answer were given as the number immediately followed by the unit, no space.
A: 6.5kV
